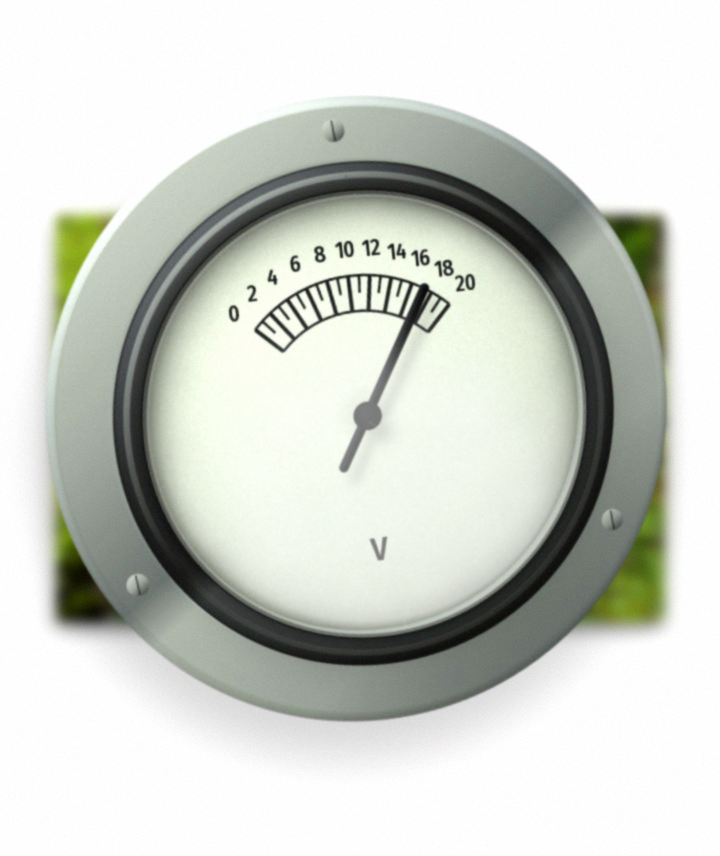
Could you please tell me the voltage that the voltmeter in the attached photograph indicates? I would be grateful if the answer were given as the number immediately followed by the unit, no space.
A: 17V
